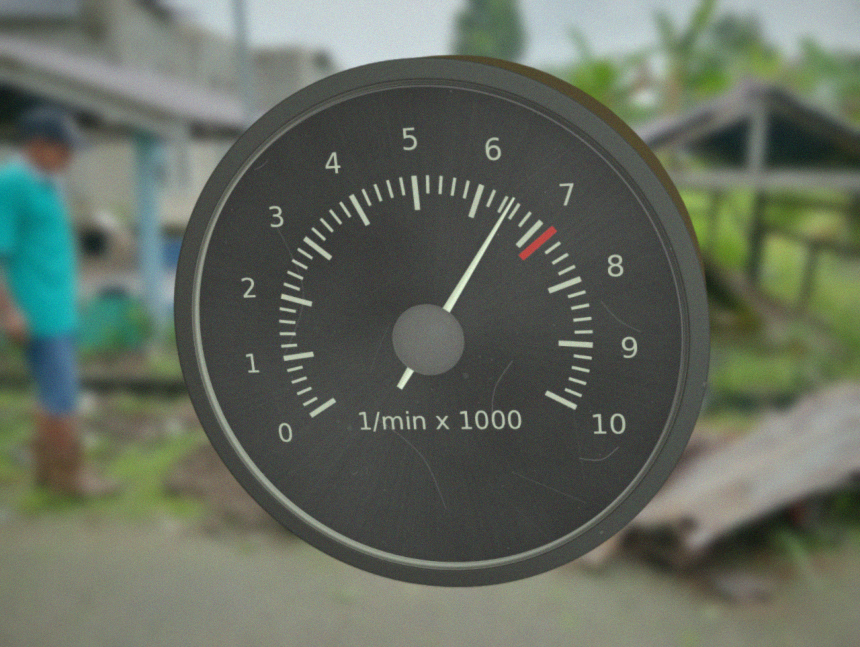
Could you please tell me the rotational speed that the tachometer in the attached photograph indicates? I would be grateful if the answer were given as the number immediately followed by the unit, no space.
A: 6500rpm
